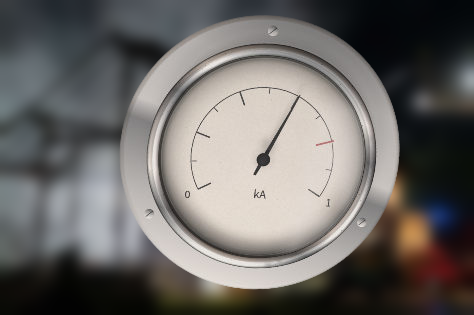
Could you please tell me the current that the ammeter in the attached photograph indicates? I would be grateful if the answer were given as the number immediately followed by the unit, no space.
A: 0.6kA
